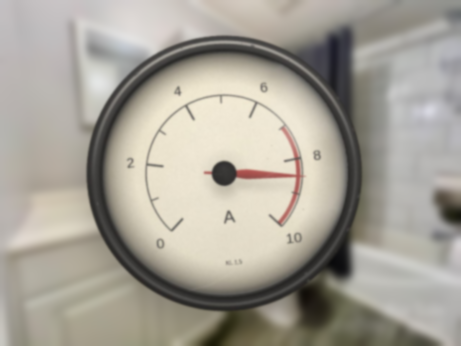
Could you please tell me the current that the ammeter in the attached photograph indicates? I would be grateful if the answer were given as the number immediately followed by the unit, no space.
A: 8.5A
